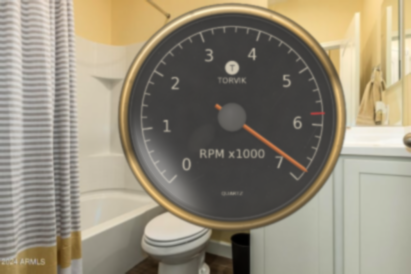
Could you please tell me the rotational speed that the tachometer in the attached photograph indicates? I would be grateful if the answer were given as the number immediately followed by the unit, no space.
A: 6800rpm
